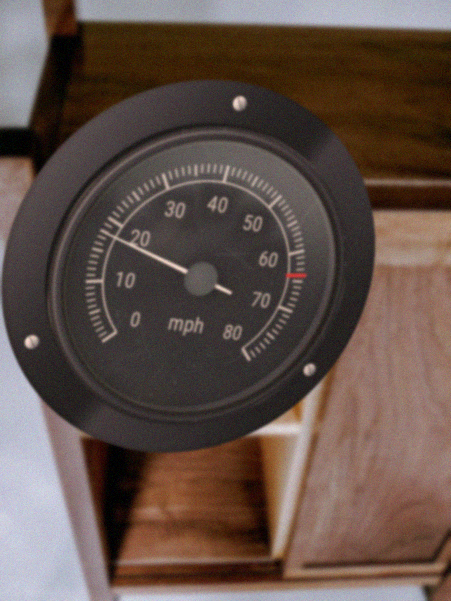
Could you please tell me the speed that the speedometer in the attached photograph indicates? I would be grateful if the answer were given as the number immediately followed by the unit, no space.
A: 18mph
